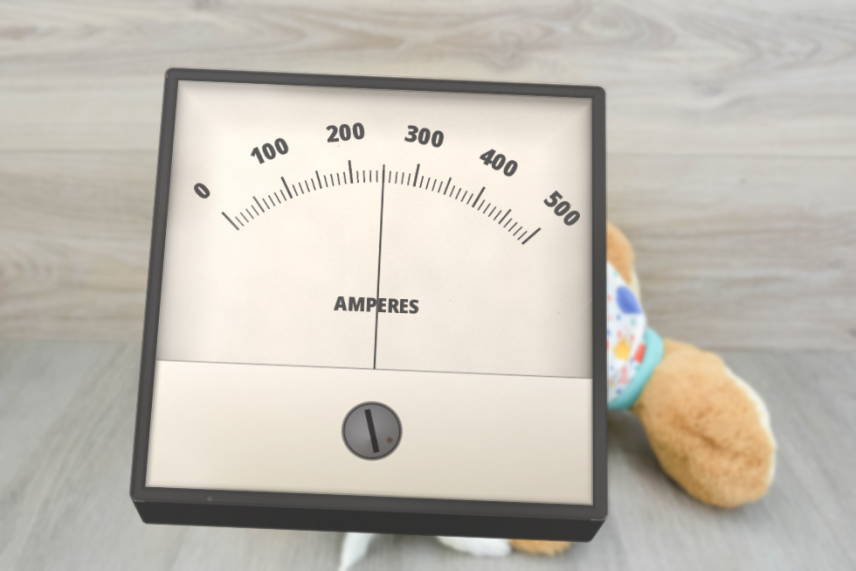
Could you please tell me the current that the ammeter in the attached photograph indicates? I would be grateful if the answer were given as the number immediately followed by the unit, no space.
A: 250A
